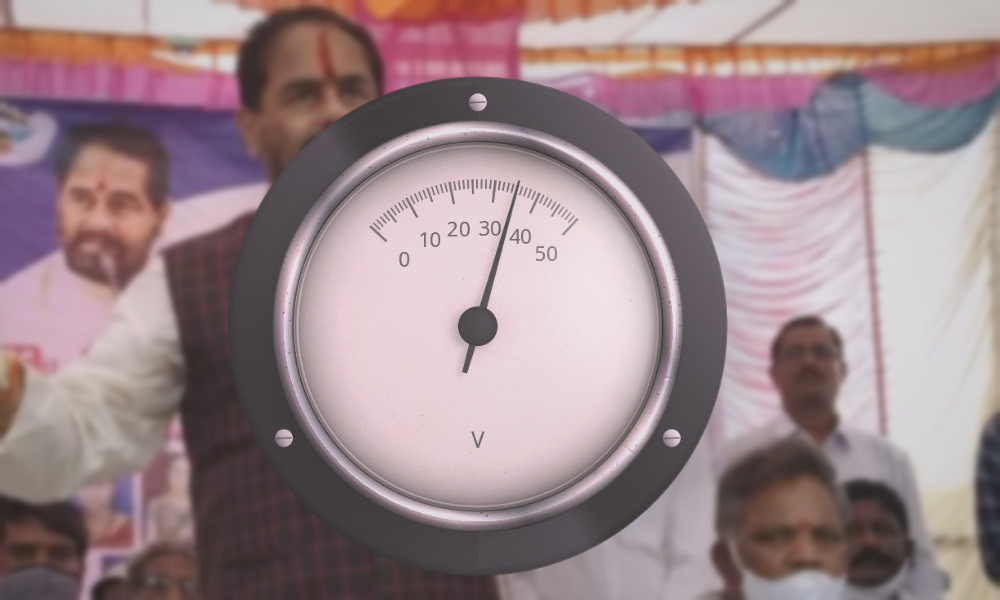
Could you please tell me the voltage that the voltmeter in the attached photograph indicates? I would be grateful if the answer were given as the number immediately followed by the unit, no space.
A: 35V
